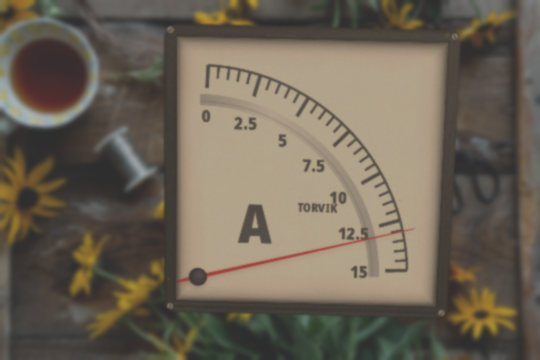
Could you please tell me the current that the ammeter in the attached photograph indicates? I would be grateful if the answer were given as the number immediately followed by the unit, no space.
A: 13A
